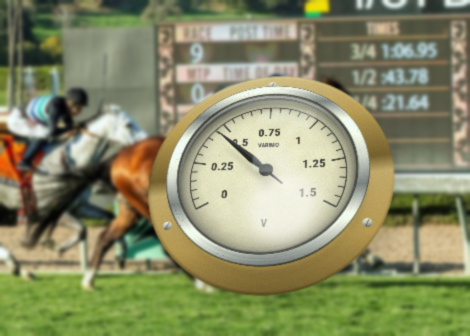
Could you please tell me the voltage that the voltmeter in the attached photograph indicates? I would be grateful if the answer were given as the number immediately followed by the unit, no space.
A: 0.45V
